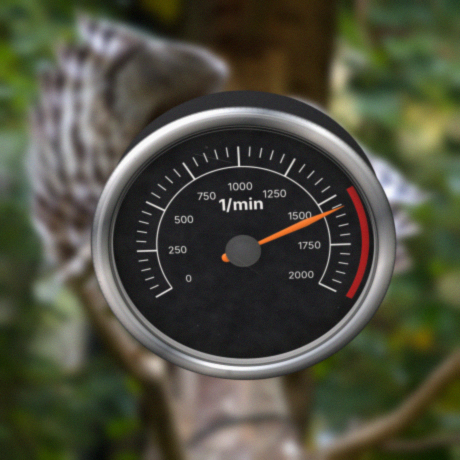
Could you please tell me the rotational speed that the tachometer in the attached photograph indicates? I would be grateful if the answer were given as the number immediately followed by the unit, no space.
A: 1550rpm
